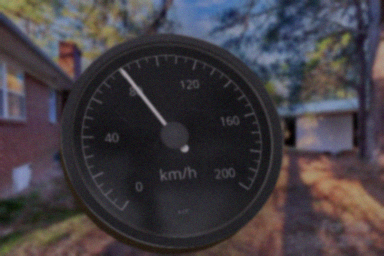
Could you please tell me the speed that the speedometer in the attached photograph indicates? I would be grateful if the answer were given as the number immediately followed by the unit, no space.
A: 80km/h
